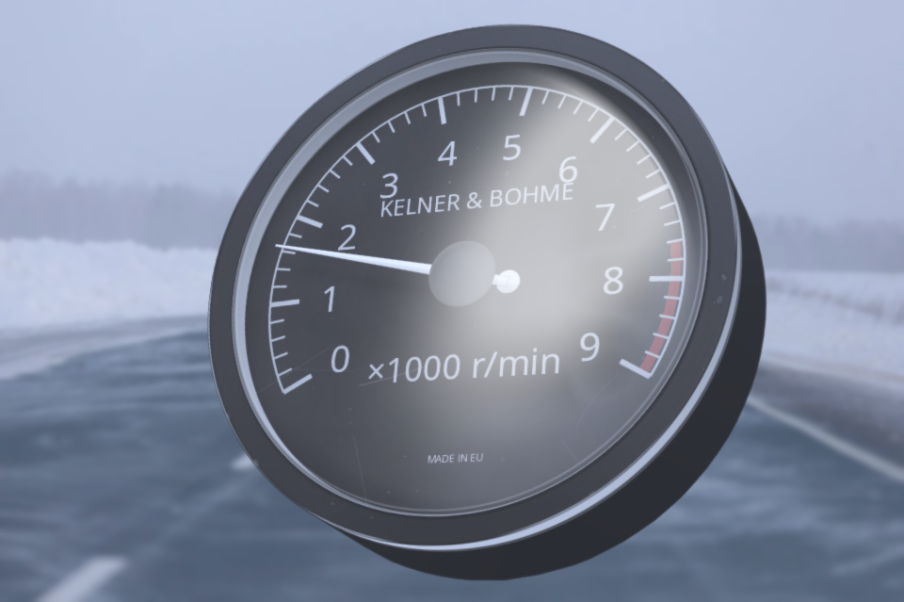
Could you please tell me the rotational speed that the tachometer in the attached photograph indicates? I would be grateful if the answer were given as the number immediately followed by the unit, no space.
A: 1600rpm
